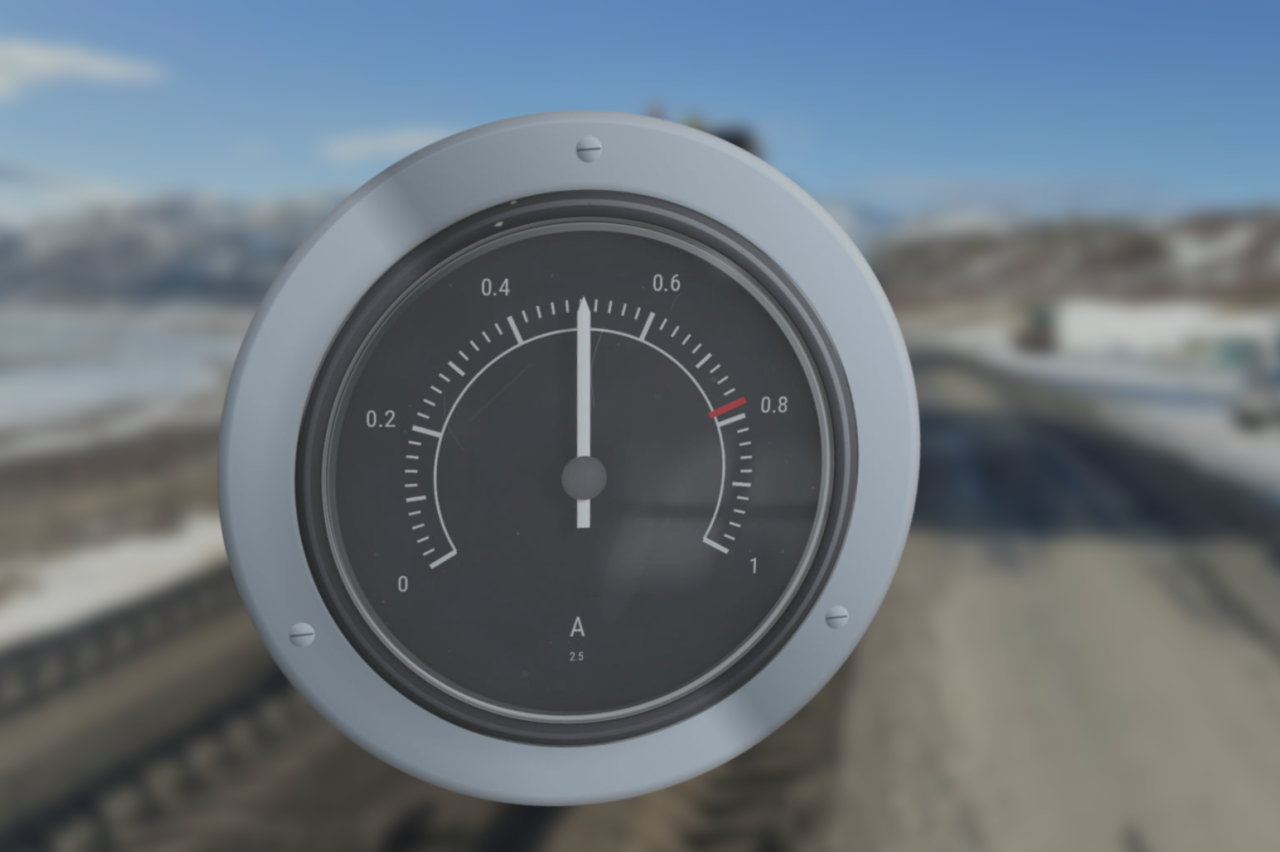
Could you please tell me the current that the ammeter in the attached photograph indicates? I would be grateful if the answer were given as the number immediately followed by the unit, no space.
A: 0.5A
